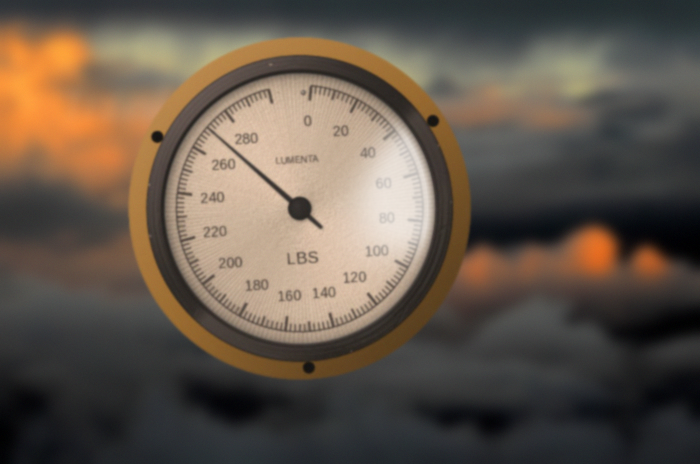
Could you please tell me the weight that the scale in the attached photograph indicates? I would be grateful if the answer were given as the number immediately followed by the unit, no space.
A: 270lb
